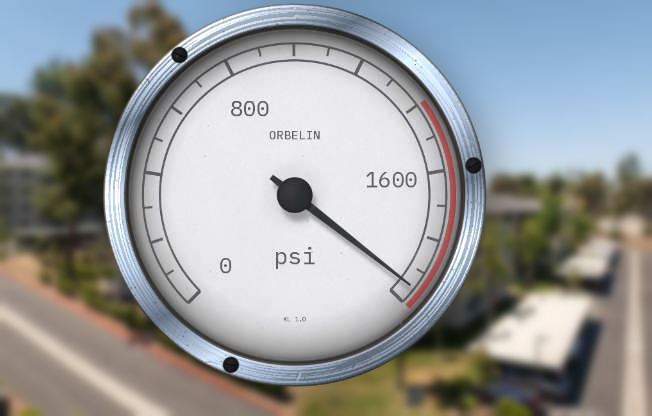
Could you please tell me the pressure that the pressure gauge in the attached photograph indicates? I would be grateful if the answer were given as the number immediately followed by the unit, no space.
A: 1950psi
